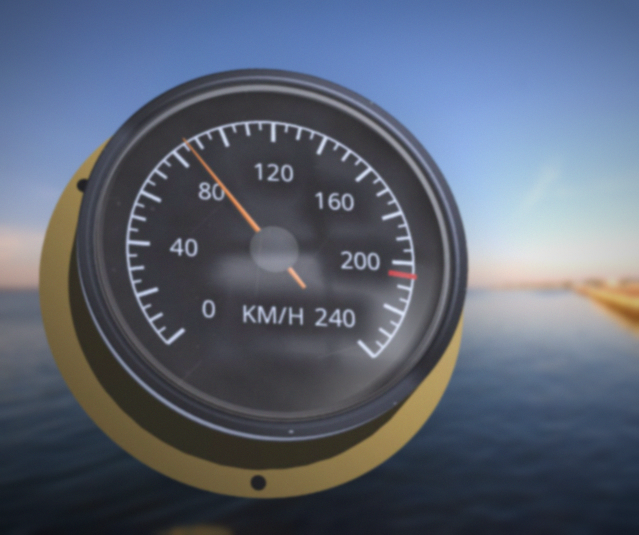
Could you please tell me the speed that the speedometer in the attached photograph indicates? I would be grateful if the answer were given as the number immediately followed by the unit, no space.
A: 85km/h
